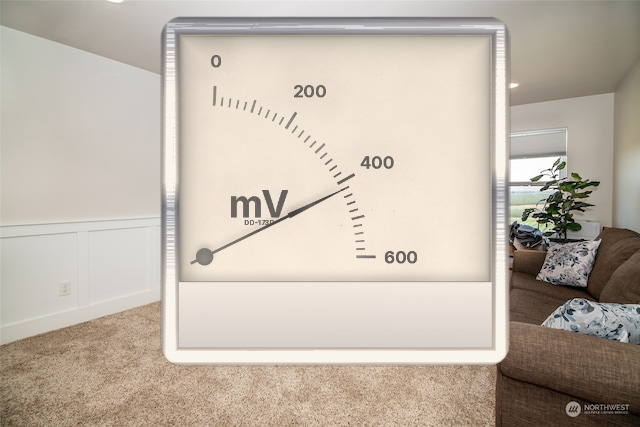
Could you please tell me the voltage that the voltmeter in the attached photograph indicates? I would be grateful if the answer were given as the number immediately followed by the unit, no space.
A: 420mV
